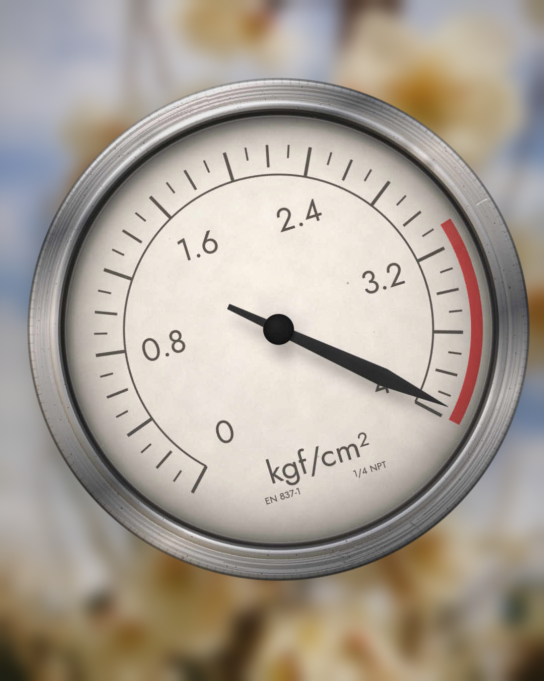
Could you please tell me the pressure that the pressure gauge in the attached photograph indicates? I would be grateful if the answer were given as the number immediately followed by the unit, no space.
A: 3.95kg/cm²
